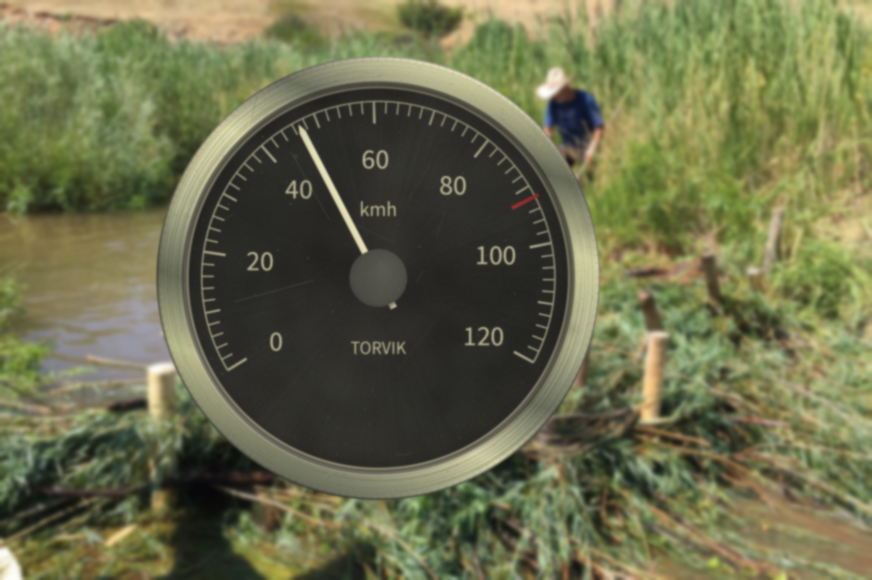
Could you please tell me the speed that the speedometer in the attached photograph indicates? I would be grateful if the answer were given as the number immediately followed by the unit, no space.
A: 47km/h
